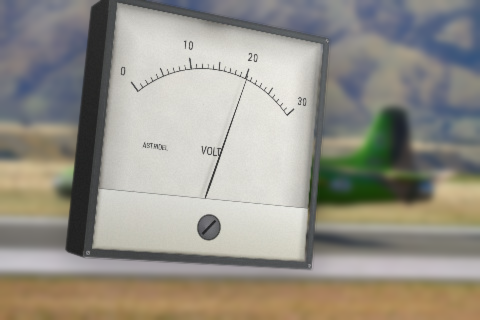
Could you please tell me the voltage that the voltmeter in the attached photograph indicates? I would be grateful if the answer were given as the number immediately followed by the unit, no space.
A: 20V
